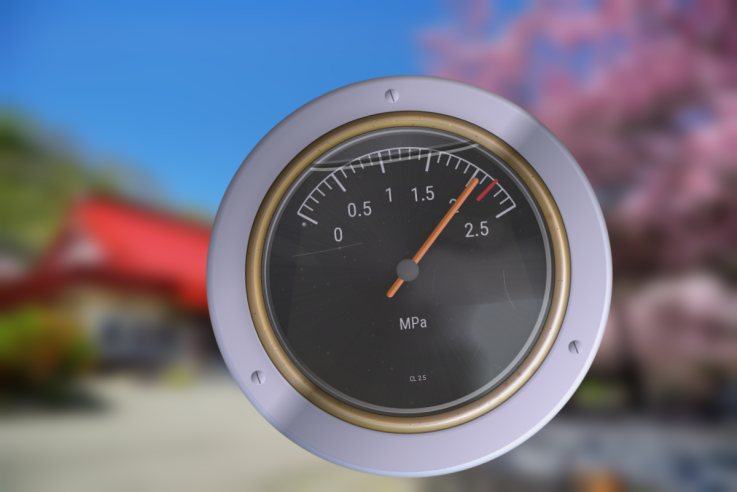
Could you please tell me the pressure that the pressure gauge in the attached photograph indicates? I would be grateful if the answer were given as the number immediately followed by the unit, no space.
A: 2.05MPa
